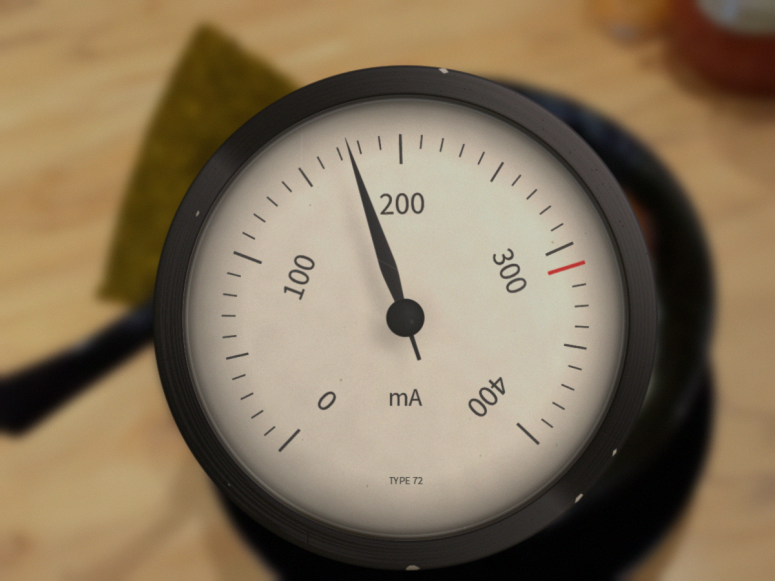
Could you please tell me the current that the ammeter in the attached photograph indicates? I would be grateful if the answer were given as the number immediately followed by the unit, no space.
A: 175mA
